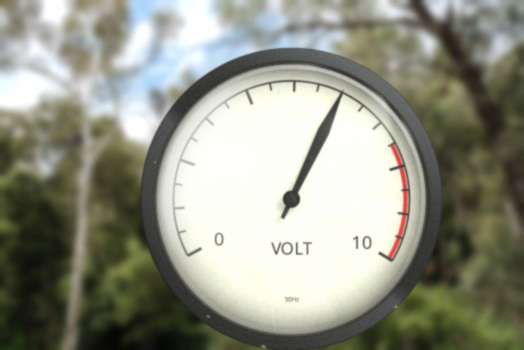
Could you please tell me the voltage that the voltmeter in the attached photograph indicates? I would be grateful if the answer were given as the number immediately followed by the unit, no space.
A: 6V
